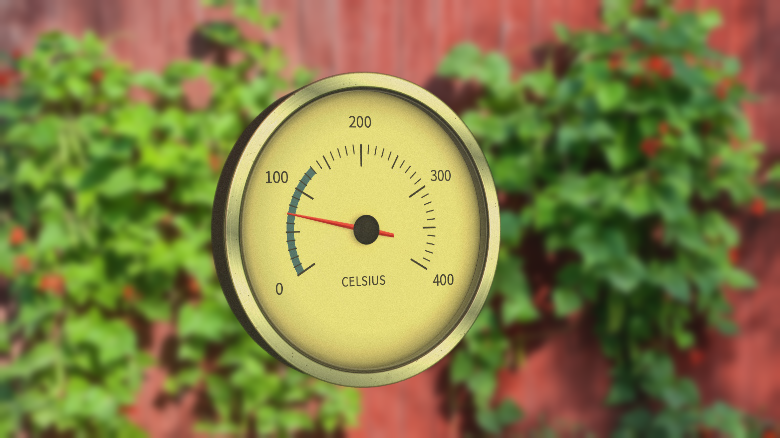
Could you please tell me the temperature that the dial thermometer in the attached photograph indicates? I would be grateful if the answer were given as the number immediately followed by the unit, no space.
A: 70°C
